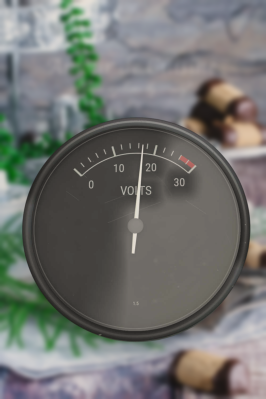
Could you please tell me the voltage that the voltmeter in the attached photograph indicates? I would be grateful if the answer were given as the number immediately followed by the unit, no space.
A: 17V
